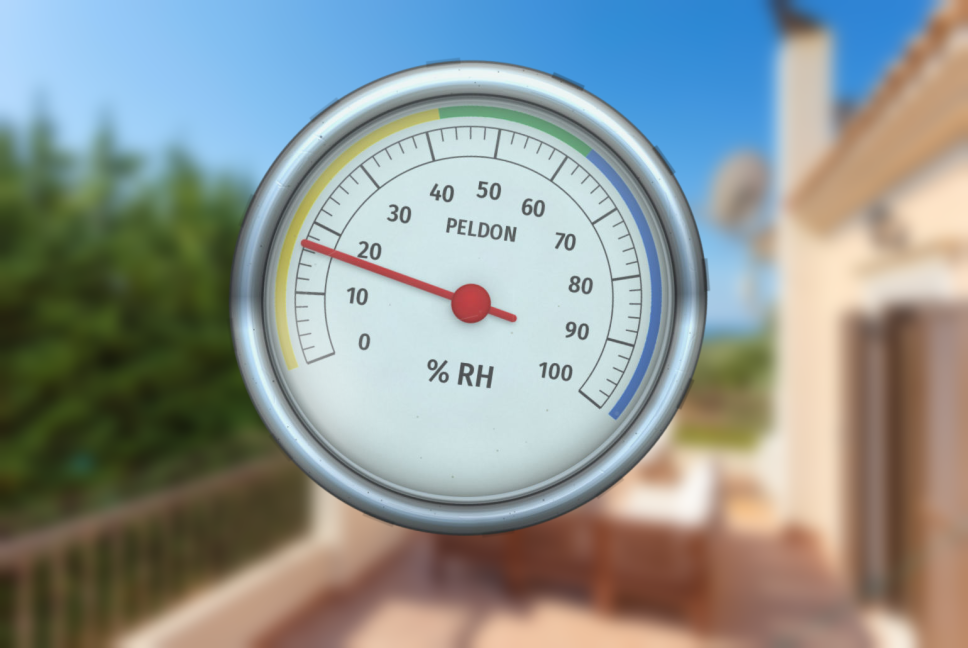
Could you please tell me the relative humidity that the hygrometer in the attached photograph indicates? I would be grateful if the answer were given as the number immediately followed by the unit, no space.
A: 17%
